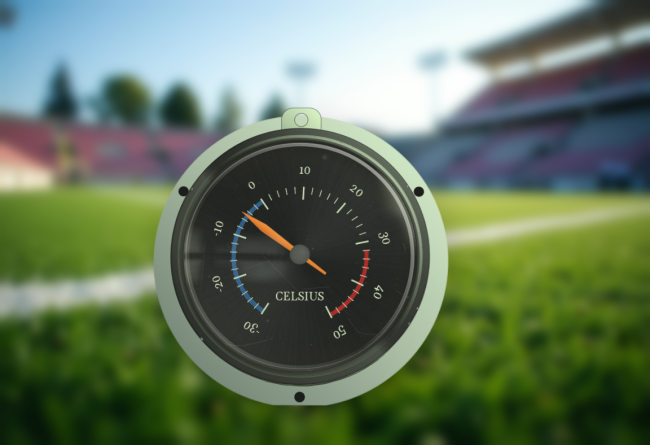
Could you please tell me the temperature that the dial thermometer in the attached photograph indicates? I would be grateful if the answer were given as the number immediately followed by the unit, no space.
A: -5°C
